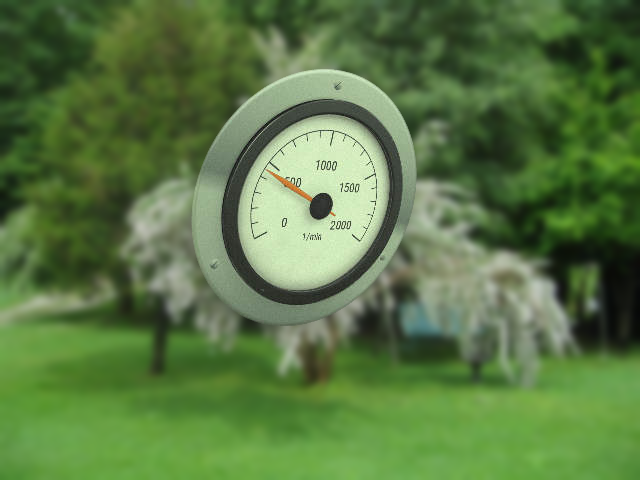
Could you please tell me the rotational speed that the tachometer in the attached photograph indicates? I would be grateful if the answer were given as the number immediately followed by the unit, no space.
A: 450rpm
